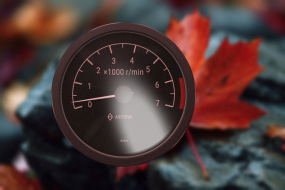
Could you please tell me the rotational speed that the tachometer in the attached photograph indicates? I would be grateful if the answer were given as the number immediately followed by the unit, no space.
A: 250rpm
